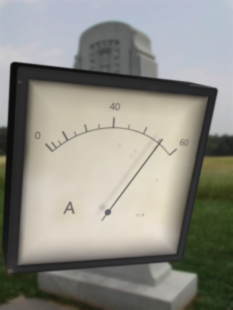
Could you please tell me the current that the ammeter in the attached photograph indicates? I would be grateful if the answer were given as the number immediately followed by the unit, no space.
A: 55A
